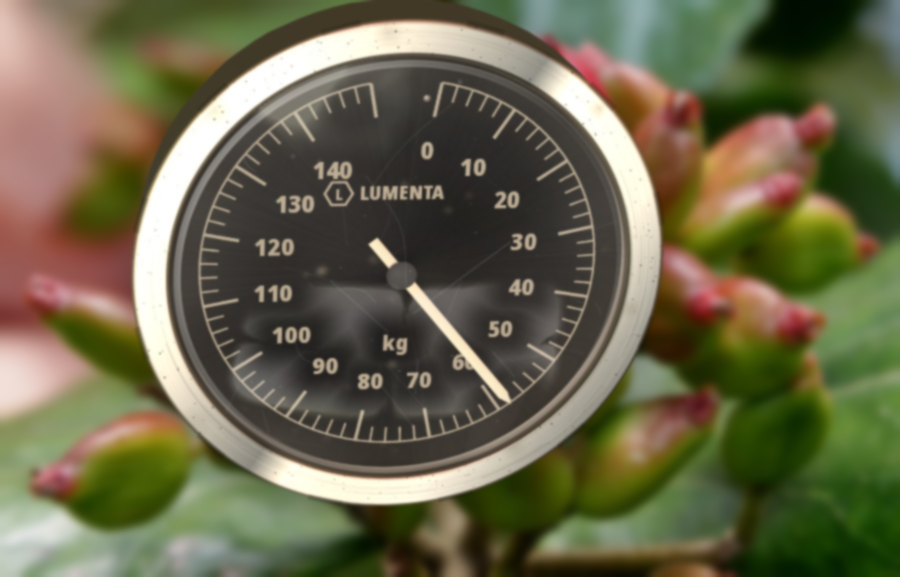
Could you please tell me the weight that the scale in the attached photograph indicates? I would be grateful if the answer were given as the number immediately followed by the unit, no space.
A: 58kg
